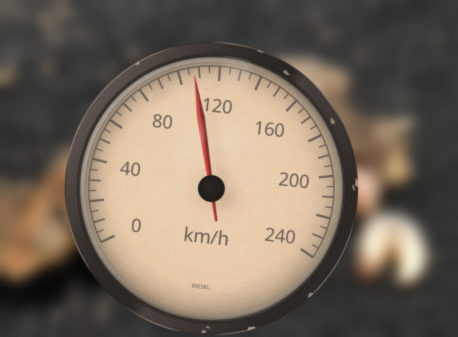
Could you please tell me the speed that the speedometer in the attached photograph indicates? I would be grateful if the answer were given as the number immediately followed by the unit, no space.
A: 107.5km/h
